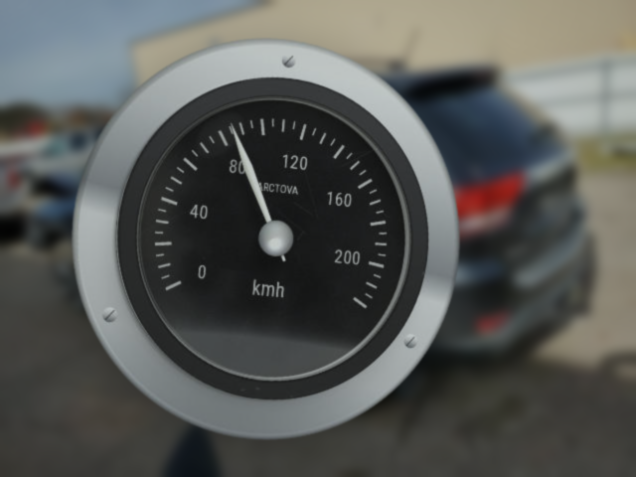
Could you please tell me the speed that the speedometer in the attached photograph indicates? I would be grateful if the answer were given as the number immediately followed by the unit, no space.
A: 85km/h
